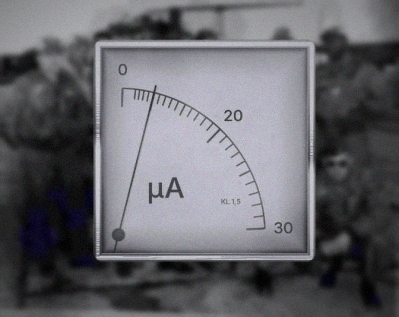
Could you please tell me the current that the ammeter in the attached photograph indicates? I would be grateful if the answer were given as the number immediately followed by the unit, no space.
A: 10µA
